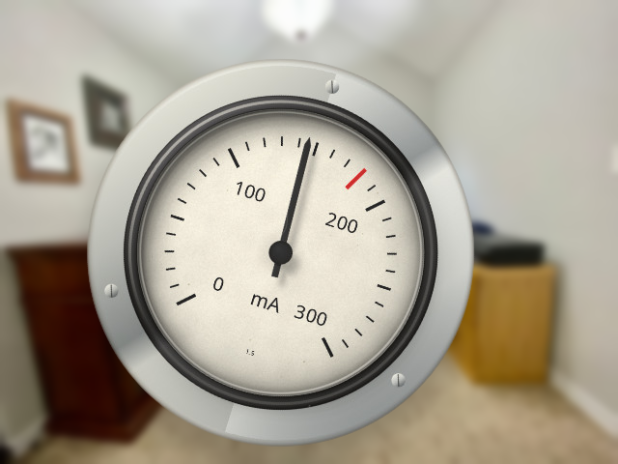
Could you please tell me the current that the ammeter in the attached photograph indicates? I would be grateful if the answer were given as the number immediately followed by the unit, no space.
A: 145mA
